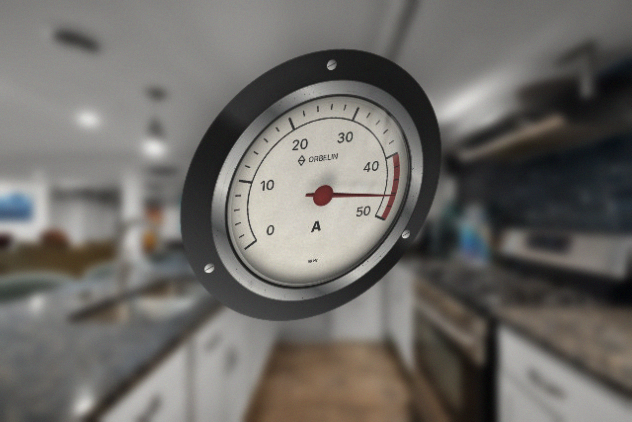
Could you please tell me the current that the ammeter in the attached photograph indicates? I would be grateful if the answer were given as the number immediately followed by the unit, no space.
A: 46A
